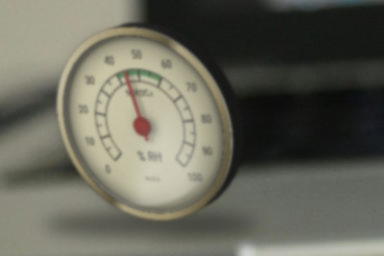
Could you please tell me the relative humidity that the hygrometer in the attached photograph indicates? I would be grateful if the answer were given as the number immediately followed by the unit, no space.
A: 45%
